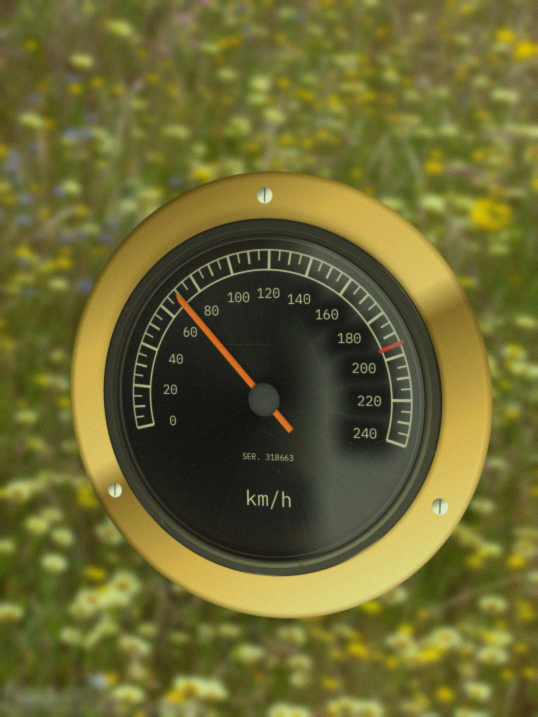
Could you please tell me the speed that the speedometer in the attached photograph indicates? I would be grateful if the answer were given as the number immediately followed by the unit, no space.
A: 70km/h
